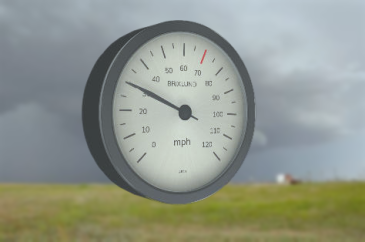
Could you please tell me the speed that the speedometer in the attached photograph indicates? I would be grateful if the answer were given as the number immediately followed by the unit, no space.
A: 30mph
